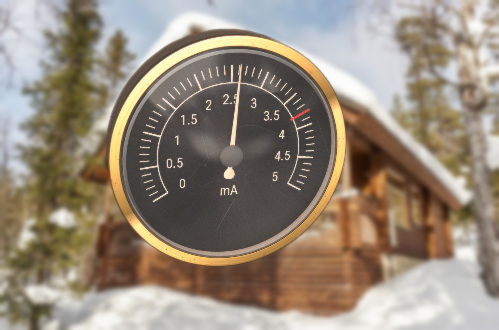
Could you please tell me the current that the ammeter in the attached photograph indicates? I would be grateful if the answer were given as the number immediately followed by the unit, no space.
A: 2.6mA
